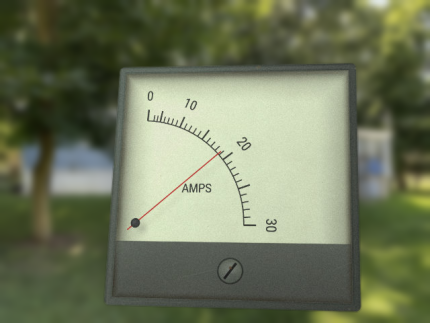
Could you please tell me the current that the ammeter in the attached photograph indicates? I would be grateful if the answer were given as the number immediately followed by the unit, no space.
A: 19A
